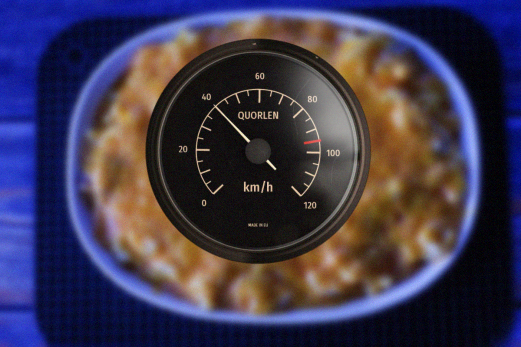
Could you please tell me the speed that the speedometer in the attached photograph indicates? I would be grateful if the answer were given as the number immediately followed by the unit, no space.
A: 40km/h
